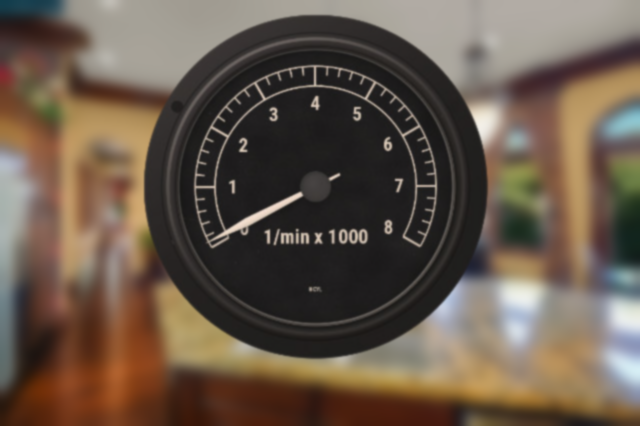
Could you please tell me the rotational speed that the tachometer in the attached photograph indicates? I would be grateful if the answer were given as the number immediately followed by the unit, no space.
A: 100rpm
